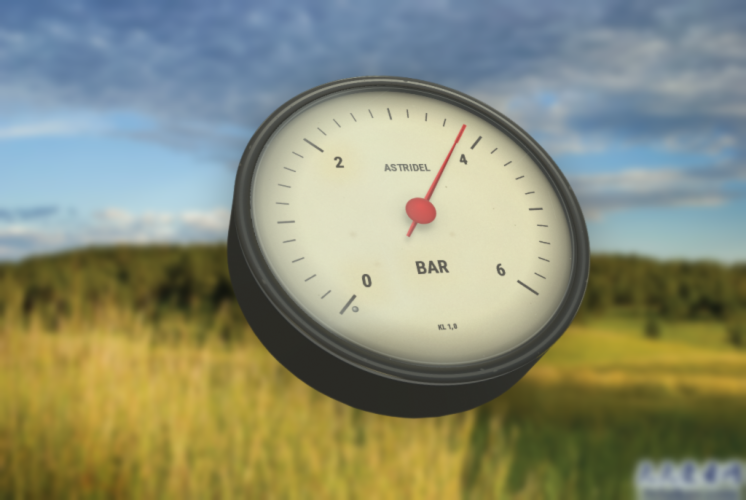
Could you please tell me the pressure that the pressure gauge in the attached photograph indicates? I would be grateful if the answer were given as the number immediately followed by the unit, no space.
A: 3.8bar
